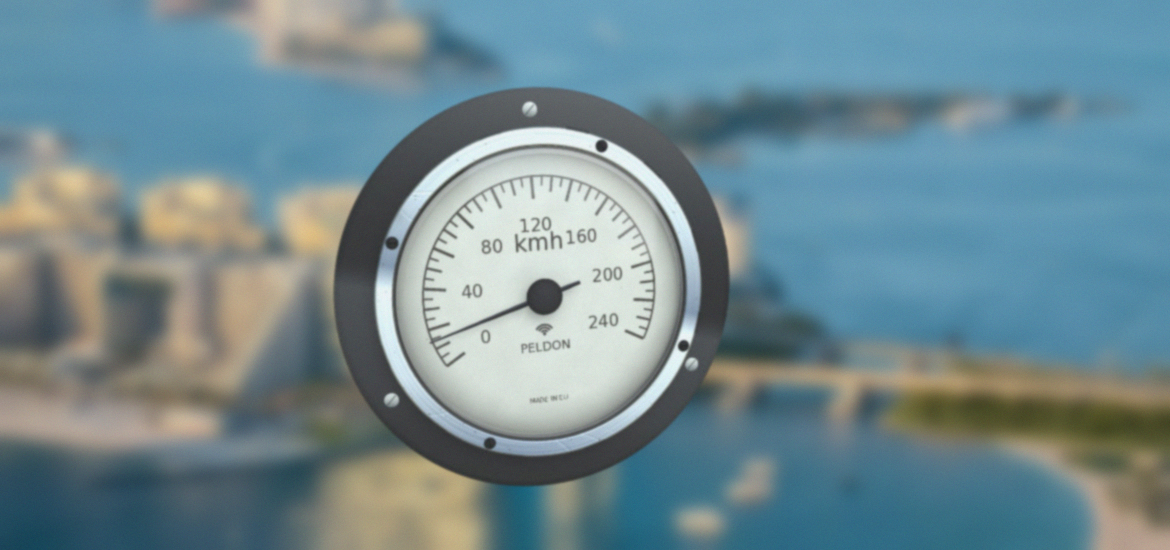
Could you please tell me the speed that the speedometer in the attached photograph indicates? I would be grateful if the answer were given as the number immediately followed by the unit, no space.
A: 15km/h
